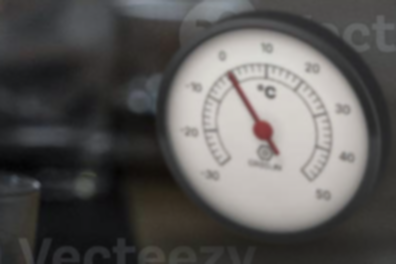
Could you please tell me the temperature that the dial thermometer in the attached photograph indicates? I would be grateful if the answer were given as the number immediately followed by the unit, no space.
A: 0°C
